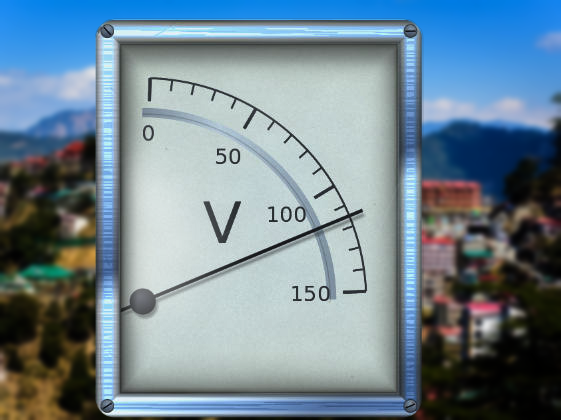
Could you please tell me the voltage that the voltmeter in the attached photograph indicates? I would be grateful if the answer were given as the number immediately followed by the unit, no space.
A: 115V
